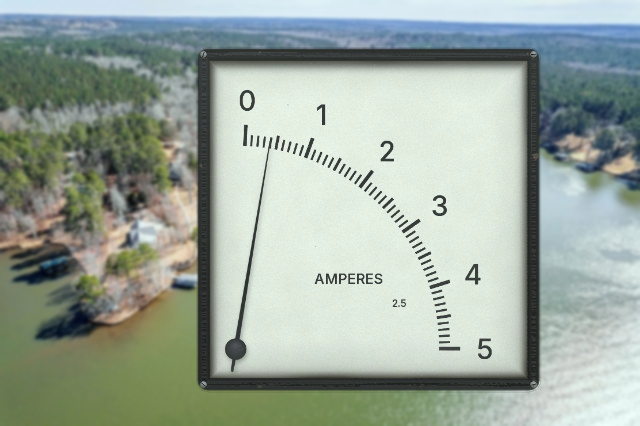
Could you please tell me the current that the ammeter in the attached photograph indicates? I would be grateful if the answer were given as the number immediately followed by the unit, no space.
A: 0.4A
